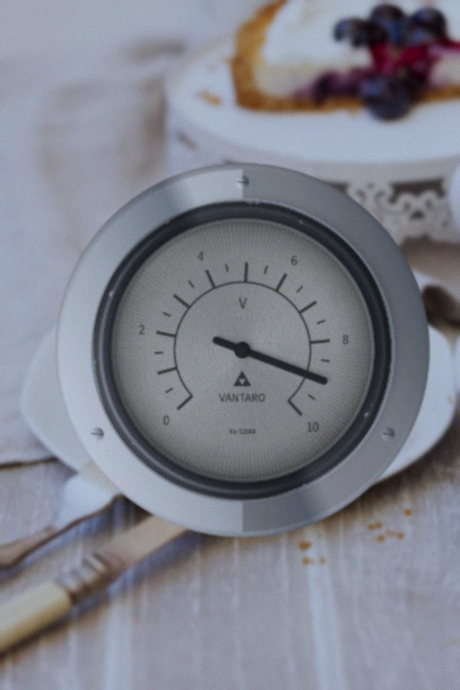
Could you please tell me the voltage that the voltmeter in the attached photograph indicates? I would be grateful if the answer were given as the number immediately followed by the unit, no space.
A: 9V
